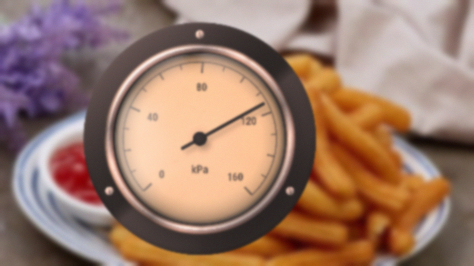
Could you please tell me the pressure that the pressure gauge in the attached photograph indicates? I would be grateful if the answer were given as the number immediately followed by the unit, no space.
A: 115kPa
